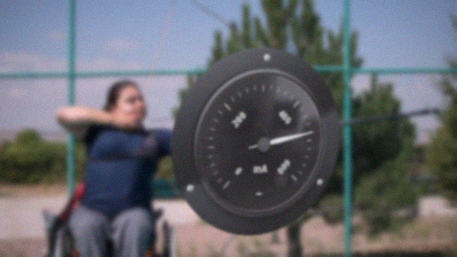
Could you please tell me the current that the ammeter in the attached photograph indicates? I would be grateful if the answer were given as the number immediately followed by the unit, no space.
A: 480mA
